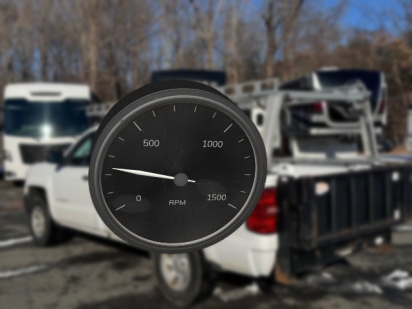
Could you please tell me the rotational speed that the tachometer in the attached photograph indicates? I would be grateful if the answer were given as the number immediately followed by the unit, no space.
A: 250rpm
